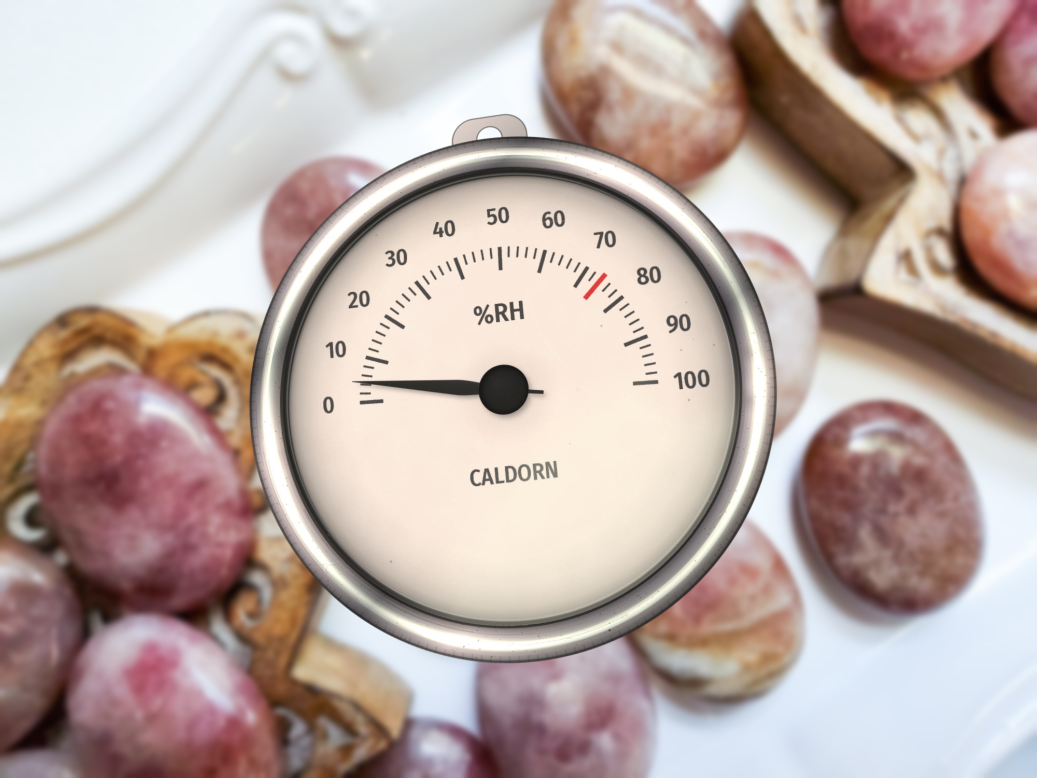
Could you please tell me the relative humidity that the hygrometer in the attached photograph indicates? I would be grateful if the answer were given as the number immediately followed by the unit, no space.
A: 4%
